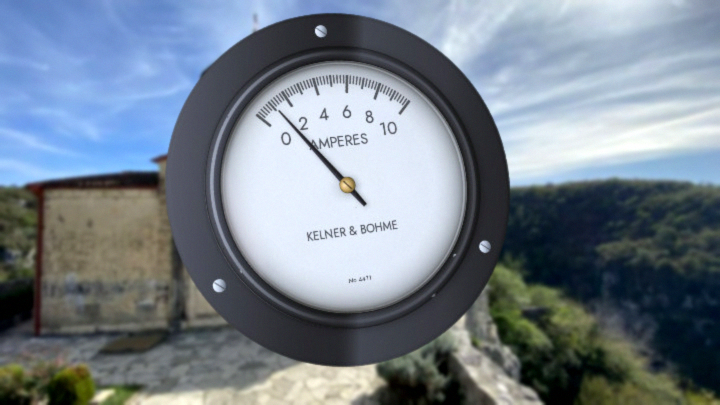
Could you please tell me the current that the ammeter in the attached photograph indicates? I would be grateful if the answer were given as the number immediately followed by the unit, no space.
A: 1A
